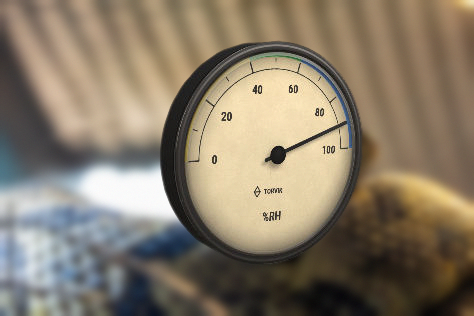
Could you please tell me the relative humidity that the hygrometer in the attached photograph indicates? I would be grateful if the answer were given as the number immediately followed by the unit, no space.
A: 90%
